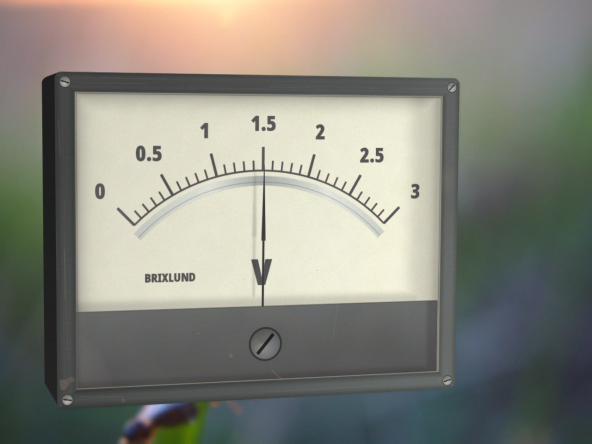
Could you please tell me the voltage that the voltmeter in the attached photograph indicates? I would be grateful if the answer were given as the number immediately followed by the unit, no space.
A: 1.5V
